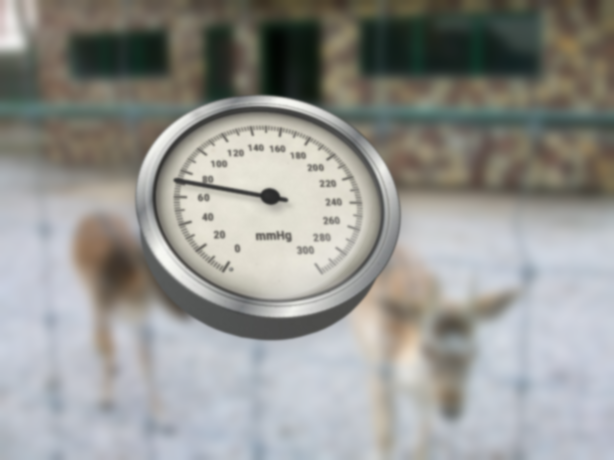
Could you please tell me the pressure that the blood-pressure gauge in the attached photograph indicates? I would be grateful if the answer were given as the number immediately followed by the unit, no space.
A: 70mmHg
